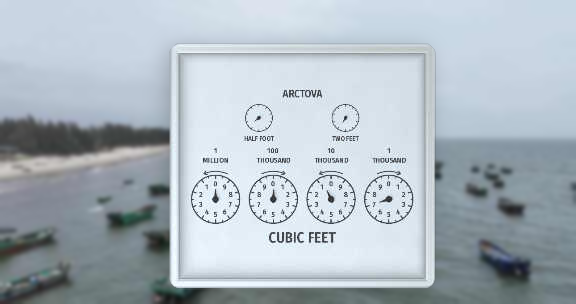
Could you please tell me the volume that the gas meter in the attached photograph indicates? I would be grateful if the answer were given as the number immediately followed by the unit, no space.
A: 700ft³
